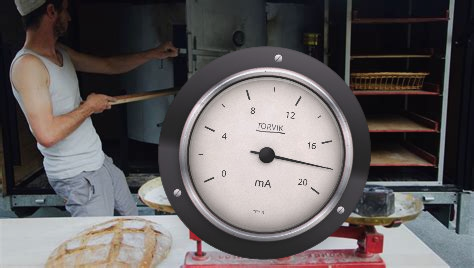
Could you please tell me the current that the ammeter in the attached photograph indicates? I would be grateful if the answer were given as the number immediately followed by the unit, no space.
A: 18mA
